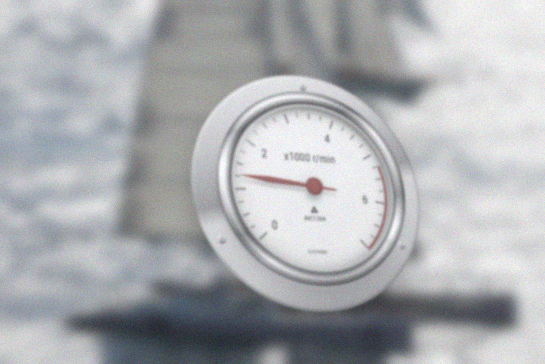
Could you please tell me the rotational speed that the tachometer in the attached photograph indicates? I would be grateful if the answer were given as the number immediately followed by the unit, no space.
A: 1250rpm
